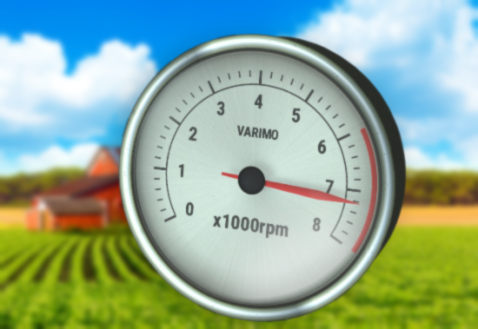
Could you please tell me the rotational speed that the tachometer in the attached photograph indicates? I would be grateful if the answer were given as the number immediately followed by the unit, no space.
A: 7200rpm
